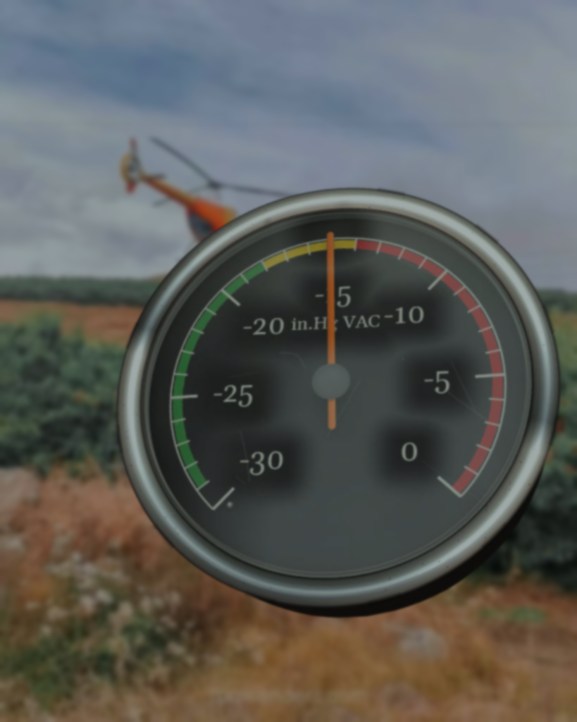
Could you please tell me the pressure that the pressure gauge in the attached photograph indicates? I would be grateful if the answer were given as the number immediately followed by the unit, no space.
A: -15inHg
